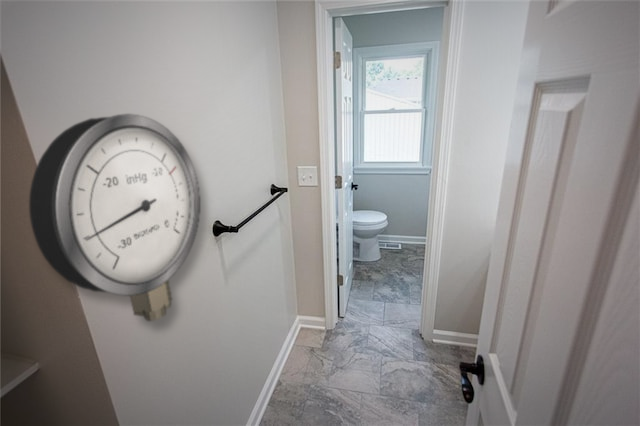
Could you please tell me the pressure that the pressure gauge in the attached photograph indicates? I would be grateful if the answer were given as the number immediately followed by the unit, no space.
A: -26inHg
